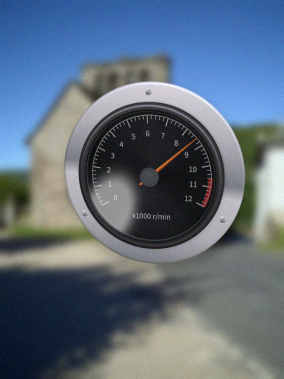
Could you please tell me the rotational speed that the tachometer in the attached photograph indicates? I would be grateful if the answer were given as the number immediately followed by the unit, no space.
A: 8600rpm
